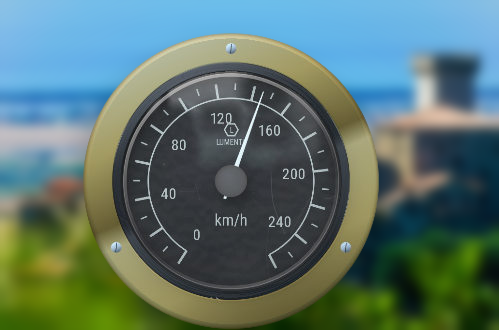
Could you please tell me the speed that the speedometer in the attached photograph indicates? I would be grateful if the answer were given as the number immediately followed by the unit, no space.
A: 145km/h
